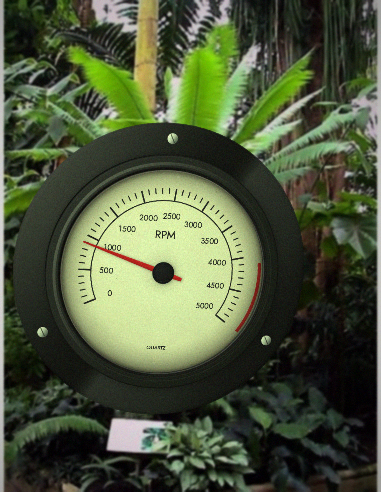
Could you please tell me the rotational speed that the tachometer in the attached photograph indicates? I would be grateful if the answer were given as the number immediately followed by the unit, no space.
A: 900rpm
